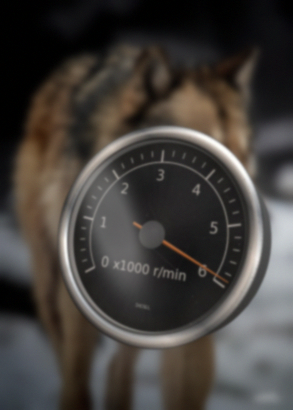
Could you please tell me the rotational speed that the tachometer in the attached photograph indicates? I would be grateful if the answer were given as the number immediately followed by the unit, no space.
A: 5900rpm
